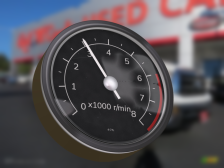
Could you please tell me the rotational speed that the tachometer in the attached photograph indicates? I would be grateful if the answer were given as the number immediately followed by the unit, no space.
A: 3000rpm
